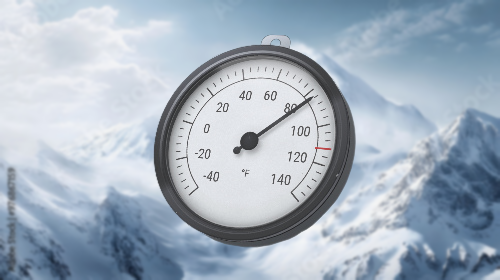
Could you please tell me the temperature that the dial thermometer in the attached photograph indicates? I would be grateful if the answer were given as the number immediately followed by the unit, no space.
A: 84°F
